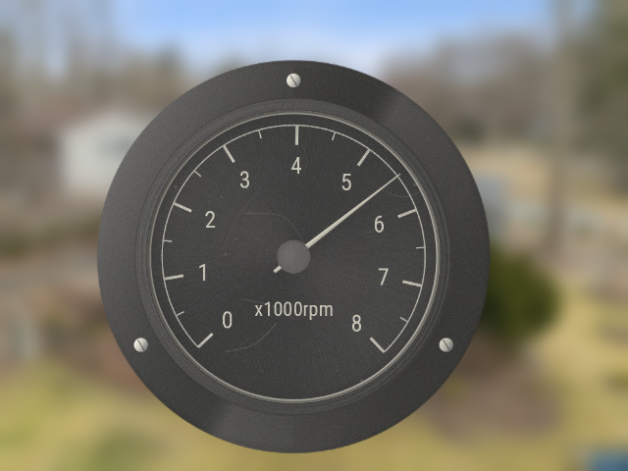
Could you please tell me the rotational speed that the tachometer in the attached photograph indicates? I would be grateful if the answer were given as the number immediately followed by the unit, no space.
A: 5500rpm
